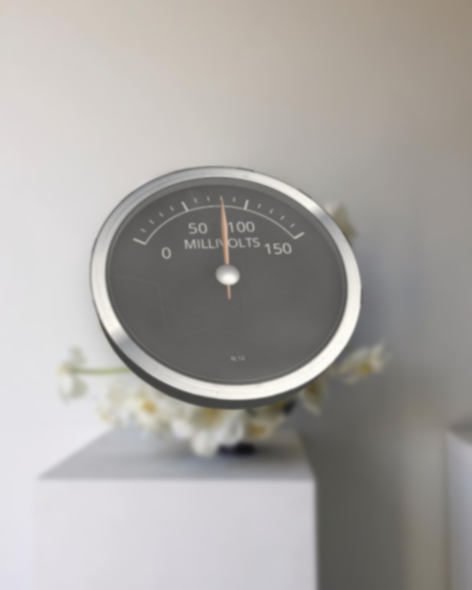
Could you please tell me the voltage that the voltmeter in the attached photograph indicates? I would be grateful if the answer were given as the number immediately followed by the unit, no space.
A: 80mV
